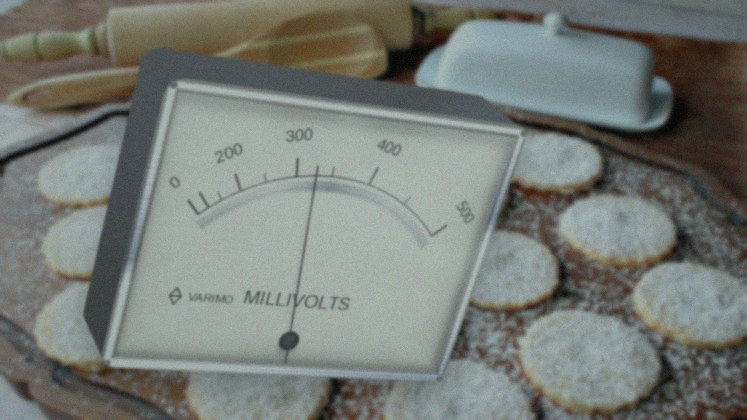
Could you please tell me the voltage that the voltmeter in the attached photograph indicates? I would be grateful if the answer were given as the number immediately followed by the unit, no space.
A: 325mV
